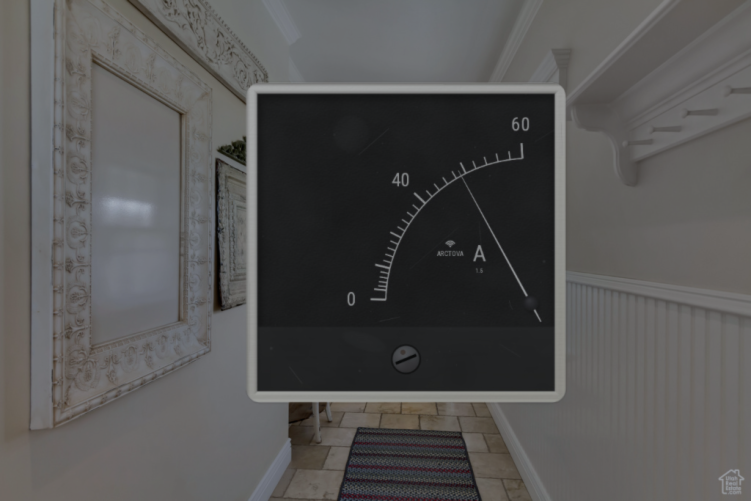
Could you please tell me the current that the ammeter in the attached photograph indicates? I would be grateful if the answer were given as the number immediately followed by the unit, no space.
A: 49A
